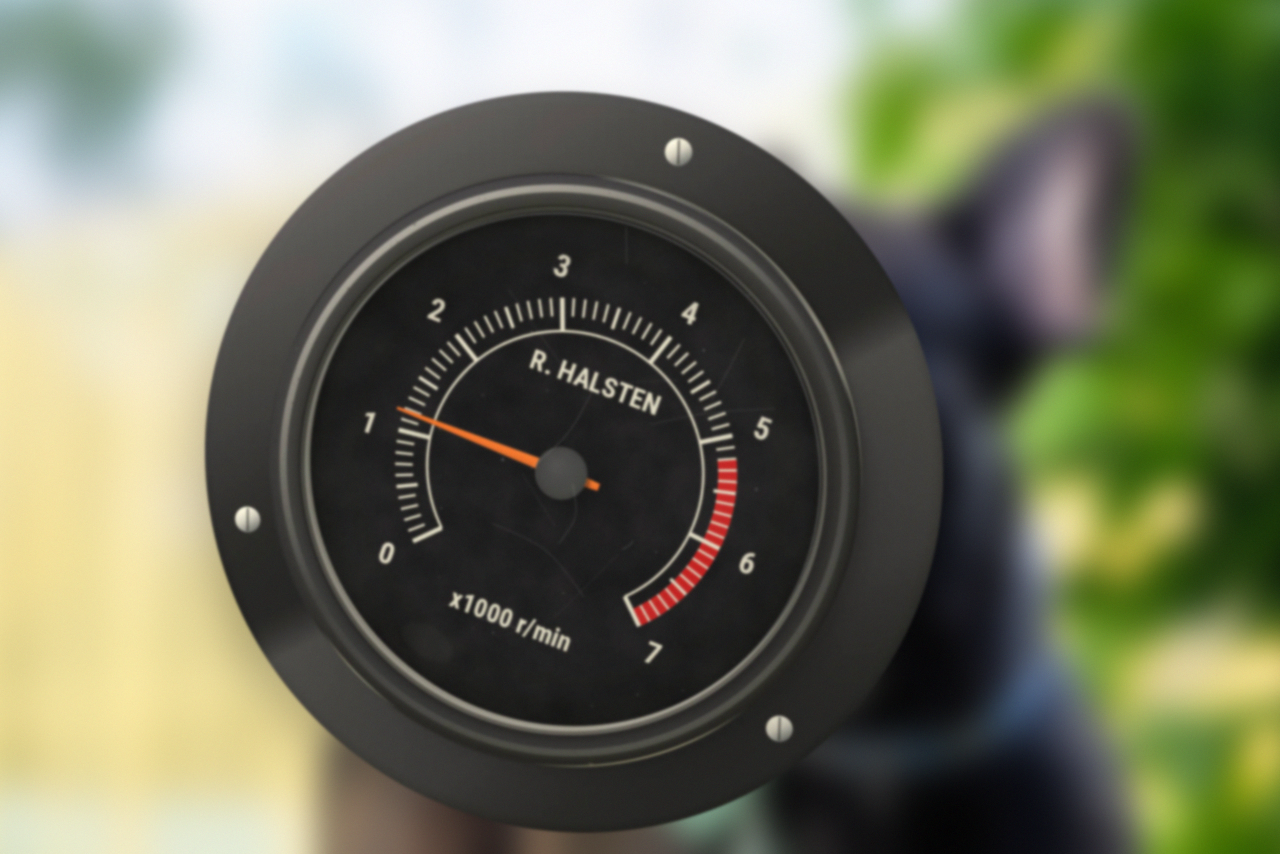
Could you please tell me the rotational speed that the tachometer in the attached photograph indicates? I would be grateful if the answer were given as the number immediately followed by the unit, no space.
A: 1200rpm
